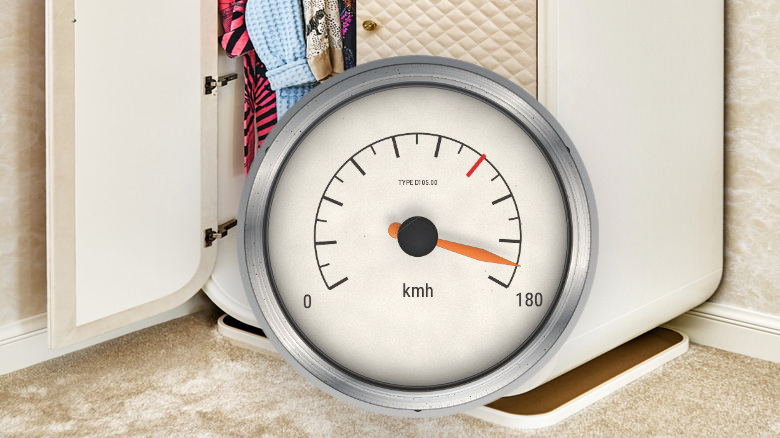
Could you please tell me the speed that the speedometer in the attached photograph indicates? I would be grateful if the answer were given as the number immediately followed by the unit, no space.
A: 170km/h
